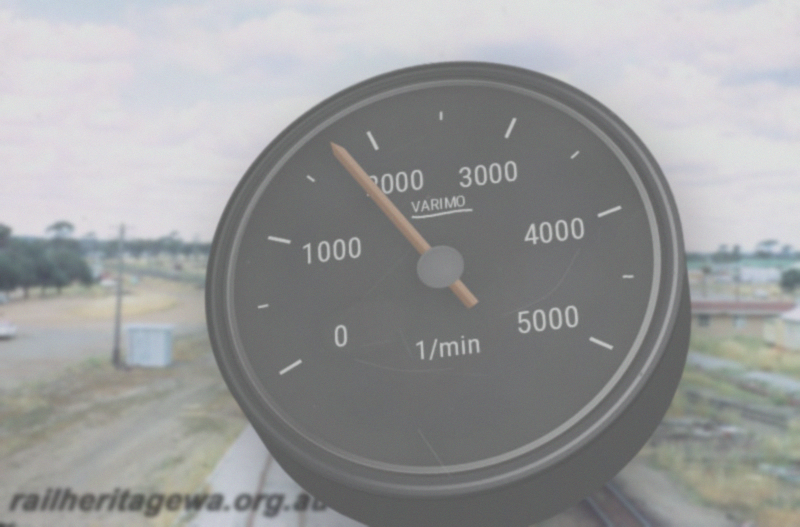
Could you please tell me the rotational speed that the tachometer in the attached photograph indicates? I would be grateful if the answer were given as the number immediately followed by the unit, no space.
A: 1750rpm
